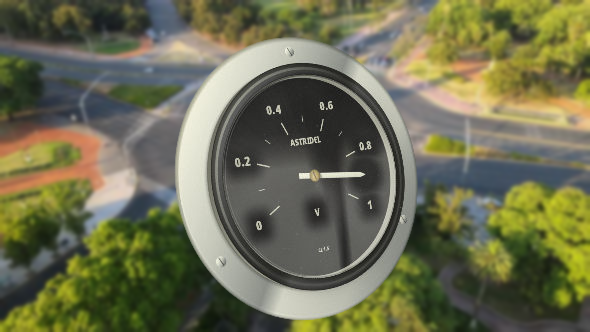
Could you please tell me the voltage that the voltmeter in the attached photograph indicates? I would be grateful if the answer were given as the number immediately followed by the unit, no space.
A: 0.9V
